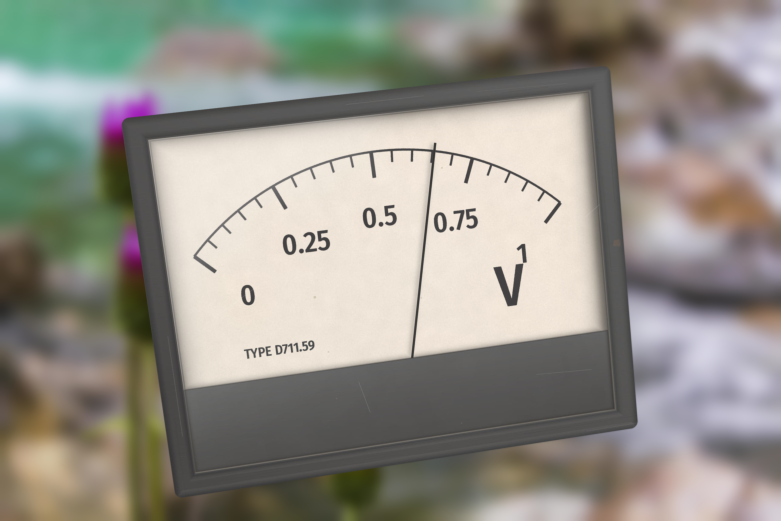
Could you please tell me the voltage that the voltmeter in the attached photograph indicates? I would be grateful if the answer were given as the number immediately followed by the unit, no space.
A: 0.65V
